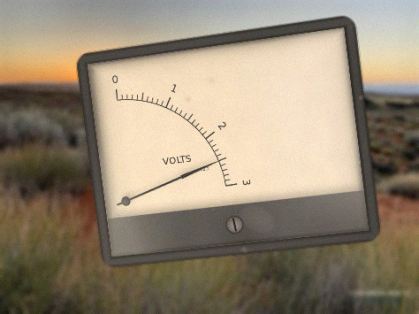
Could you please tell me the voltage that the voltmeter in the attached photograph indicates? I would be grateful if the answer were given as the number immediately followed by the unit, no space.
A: 2.5V
